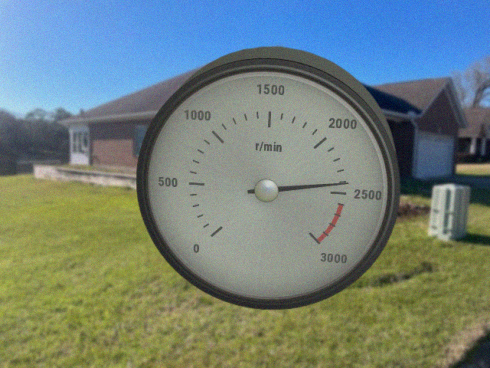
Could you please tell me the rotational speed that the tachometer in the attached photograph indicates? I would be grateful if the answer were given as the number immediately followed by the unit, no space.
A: 2400rpm
